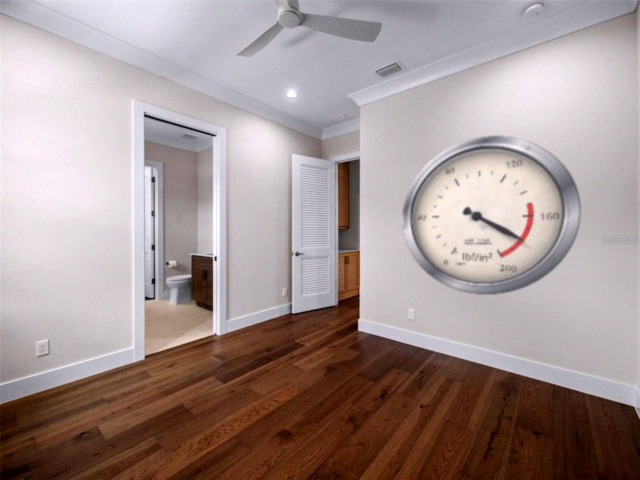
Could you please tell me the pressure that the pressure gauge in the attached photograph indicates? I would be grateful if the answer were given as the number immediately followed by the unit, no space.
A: 180psi
